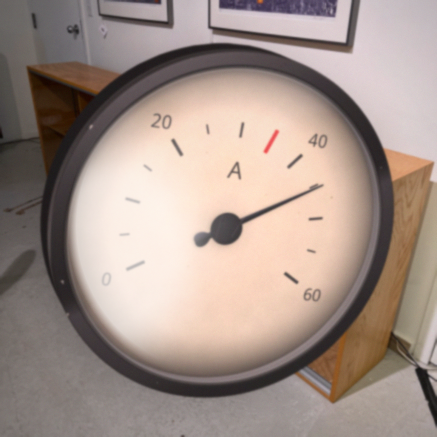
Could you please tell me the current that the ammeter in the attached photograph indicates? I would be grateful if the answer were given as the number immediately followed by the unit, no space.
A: 45A
